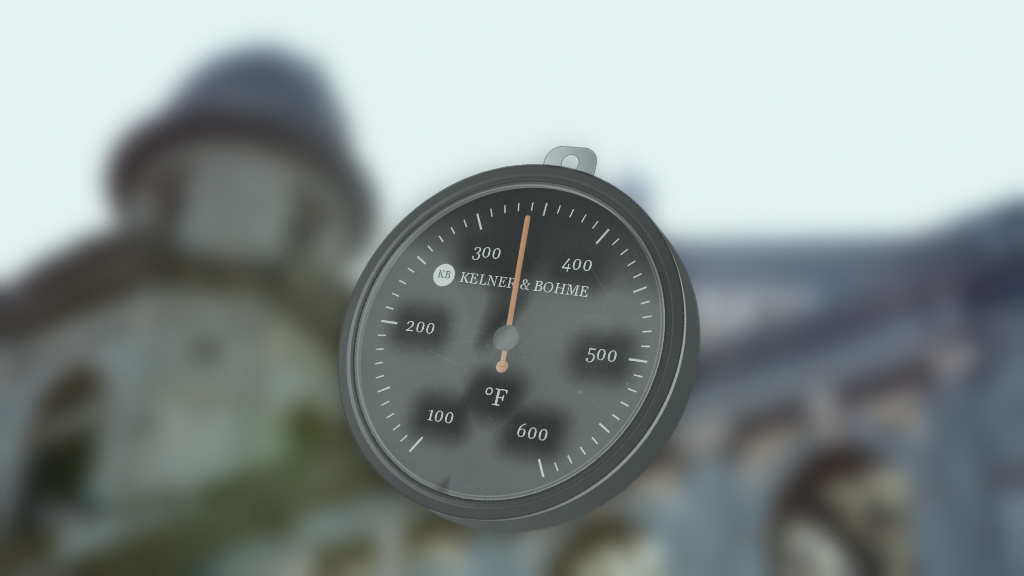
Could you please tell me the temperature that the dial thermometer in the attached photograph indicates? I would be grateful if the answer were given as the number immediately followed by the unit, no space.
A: 340°F
